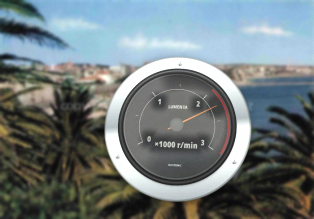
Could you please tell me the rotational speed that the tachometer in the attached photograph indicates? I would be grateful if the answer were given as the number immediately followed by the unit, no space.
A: 2250rpm
